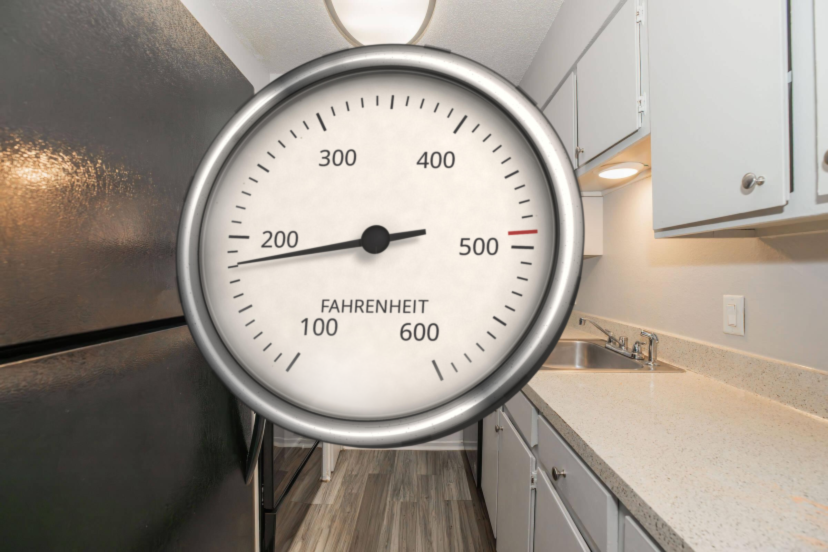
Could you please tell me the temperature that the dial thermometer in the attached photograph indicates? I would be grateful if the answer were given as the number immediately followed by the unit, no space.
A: 180°F
